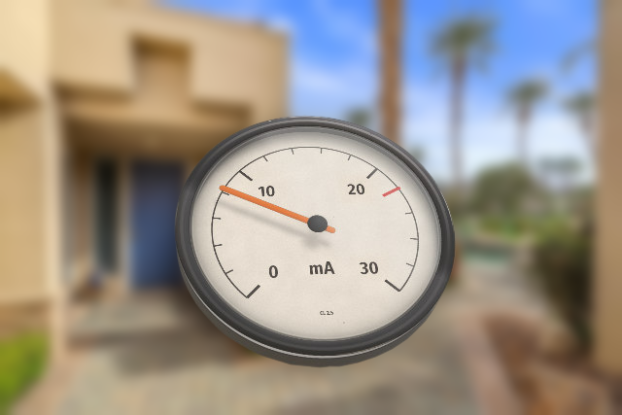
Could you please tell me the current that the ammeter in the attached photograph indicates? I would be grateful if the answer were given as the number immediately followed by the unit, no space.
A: 8mA
